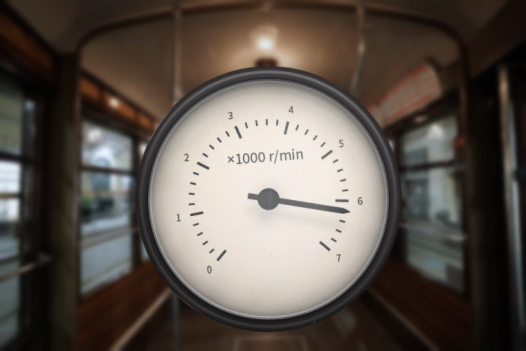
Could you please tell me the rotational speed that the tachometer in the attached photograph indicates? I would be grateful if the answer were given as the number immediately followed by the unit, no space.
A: 6200rpm
